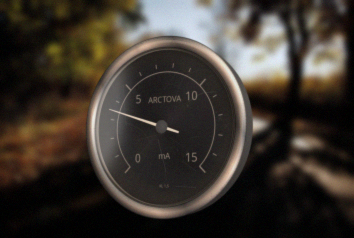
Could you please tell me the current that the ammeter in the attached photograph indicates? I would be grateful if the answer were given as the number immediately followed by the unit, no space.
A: 3.5mA
